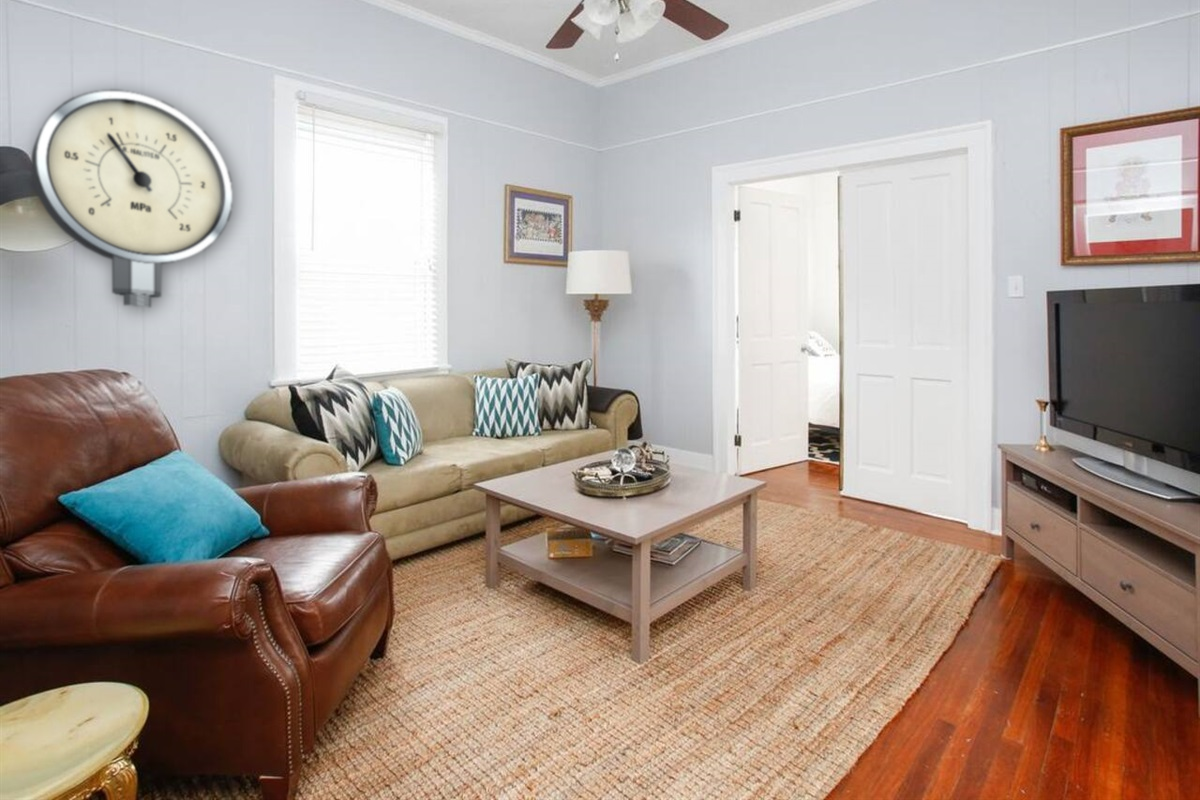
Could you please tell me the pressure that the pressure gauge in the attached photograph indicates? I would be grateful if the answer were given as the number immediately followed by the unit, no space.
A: 0.9MPa
